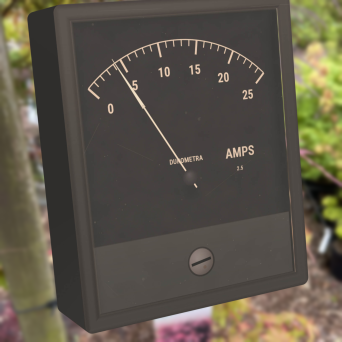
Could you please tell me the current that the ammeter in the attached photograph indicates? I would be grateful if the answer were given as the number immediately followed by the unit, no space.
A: 4A
